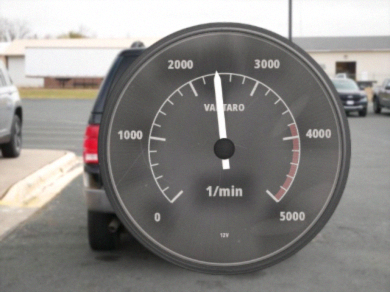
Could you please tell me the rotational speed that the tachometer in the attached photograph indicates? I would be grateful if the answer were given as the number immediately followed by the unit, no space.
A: 2400rpm
